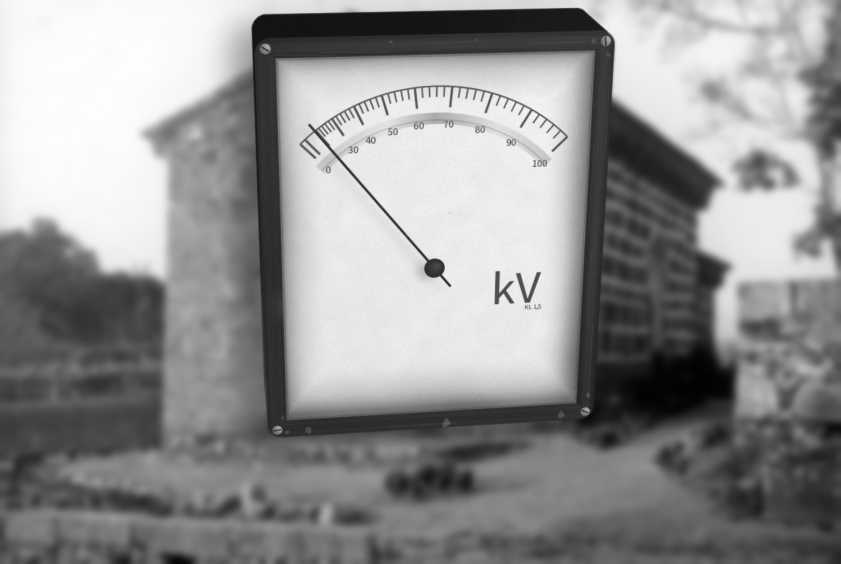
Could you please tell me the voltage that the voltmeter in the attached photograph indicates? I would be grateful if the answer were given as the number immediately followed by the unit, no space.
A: 20kV
